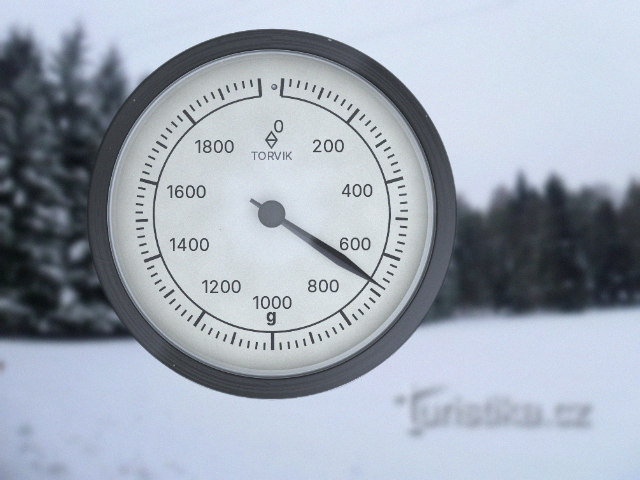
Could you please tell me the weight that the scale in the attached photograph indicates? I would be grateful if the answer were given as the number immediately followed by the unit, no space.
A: 680g
